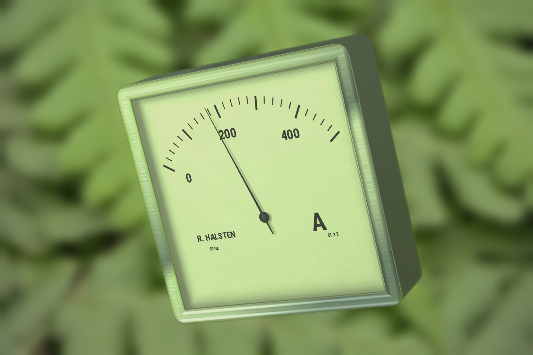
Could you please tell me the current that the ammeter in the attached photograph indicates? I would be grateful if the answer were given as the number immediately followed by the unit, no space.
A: 180A
